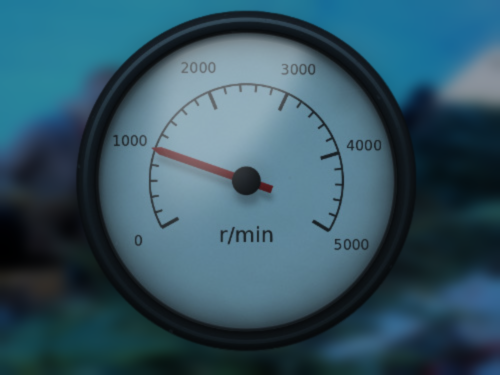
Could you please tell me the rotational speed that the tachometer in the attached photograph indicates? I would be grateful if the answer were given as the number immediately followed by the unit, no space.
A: 1000rpm
